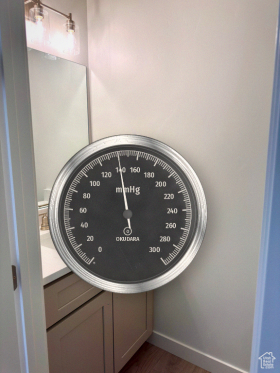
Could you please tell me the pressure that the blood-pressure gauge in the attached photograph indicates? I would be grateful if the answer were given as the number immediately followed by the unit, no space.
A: 140mmHg
